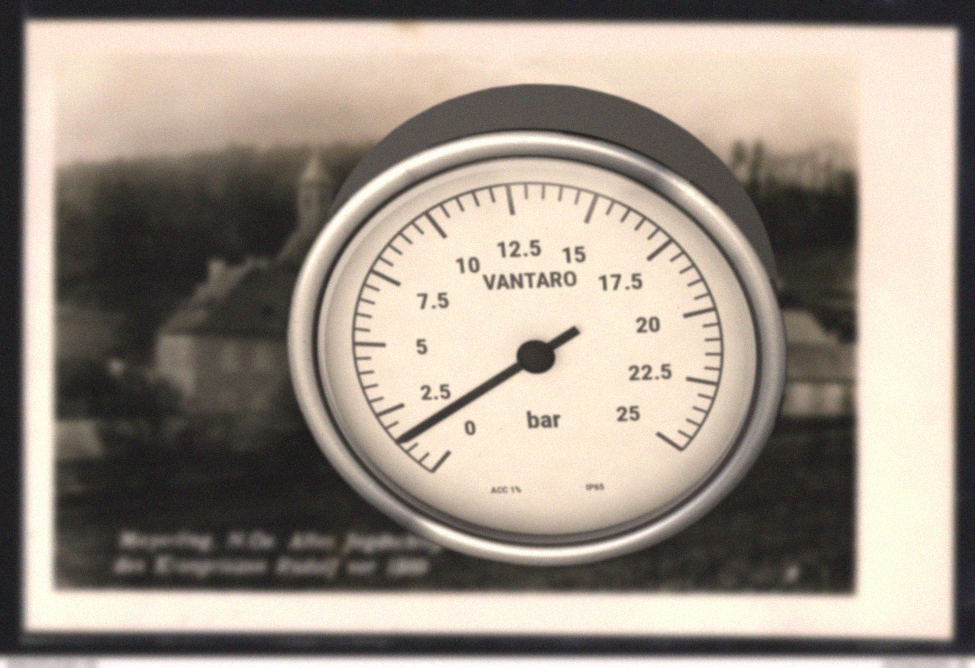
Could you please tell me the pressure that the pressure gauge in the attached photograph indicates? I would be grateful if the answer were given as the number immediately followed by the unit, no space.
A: 1.5bar
